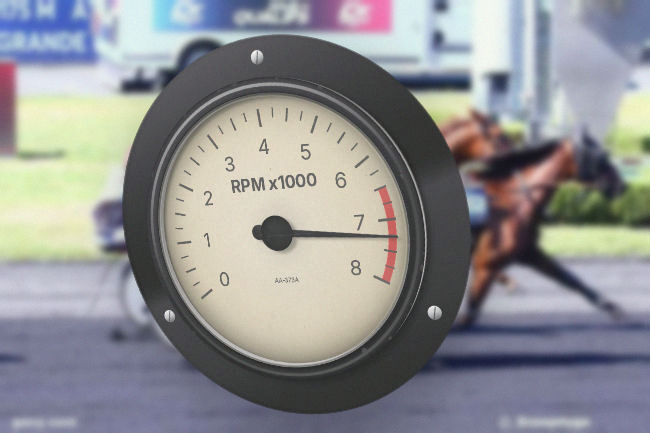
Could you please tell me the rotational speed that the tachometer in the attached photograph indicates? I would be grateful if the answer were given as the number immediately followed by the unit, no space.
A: 7250rpm
